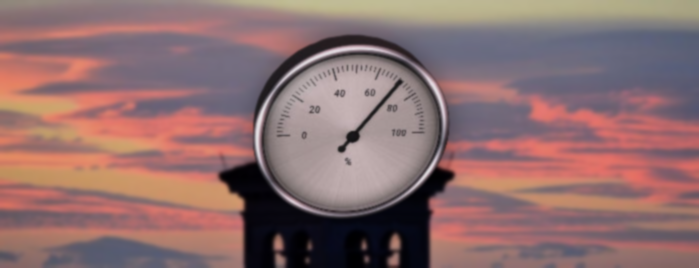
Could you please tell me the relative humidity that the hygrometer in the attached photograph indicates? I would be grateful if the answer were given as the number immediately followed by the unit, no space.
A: 70%
